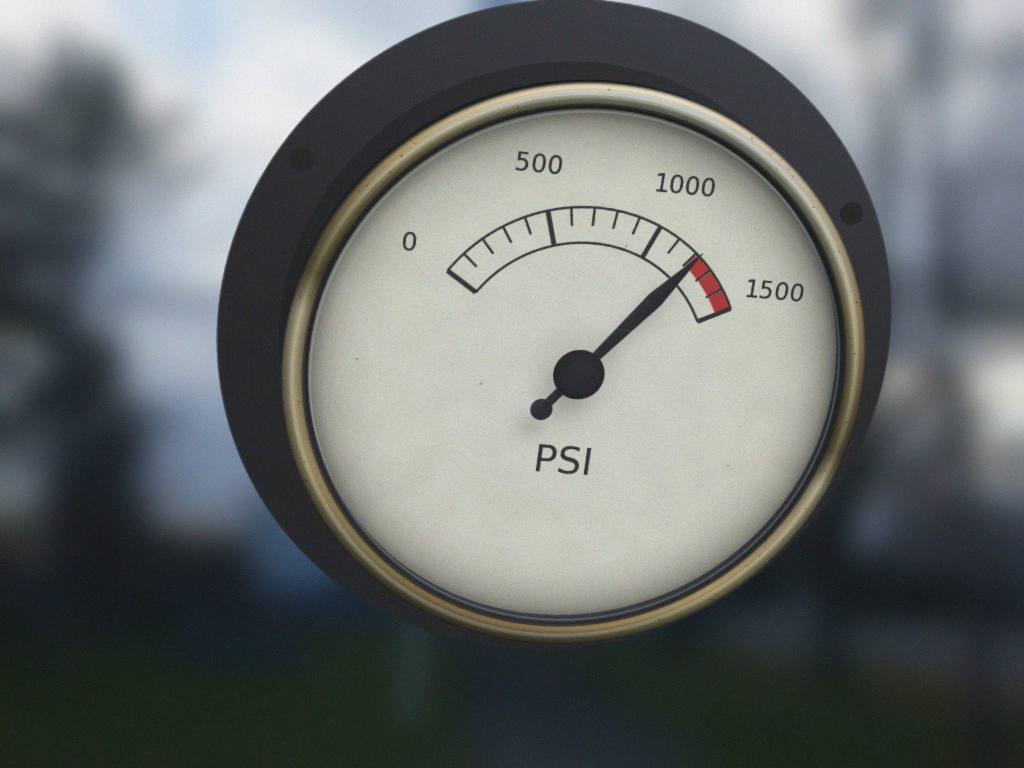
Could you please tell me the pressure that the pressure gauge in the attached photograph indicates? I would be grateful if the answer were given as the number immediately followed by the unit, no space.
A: 1200psi
